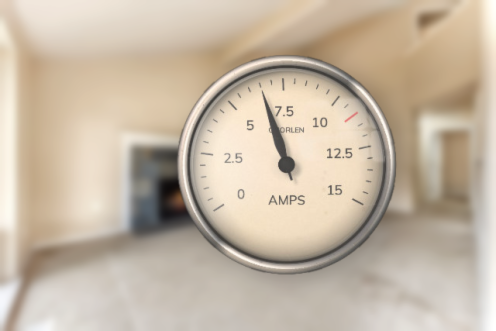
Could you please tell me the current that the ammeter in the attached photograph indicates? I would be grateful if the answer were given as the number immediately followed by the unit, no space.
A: 6.5A
